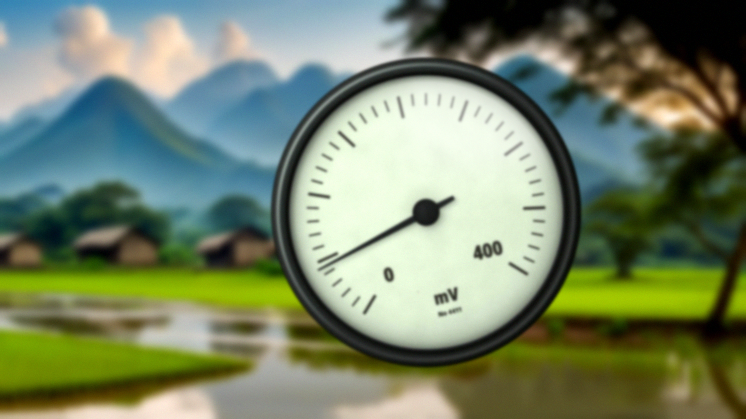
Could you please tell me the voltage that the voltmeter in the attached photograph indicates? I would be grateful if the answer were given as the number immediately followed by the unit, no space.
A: 45mV
